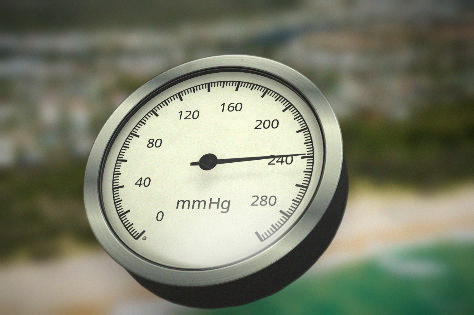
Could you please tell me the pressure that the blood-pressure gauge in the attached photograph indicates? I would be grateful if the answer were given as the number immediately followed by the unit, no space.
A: 240mmHg
